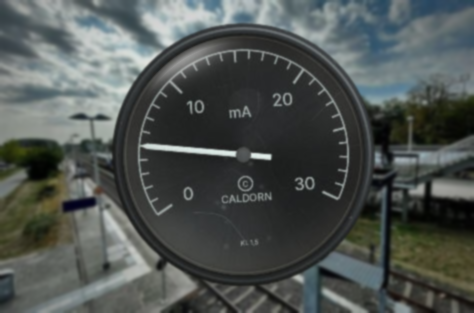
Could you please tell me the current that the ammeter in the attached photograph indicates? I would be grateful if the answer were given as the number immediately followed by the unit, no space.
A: 5mA
